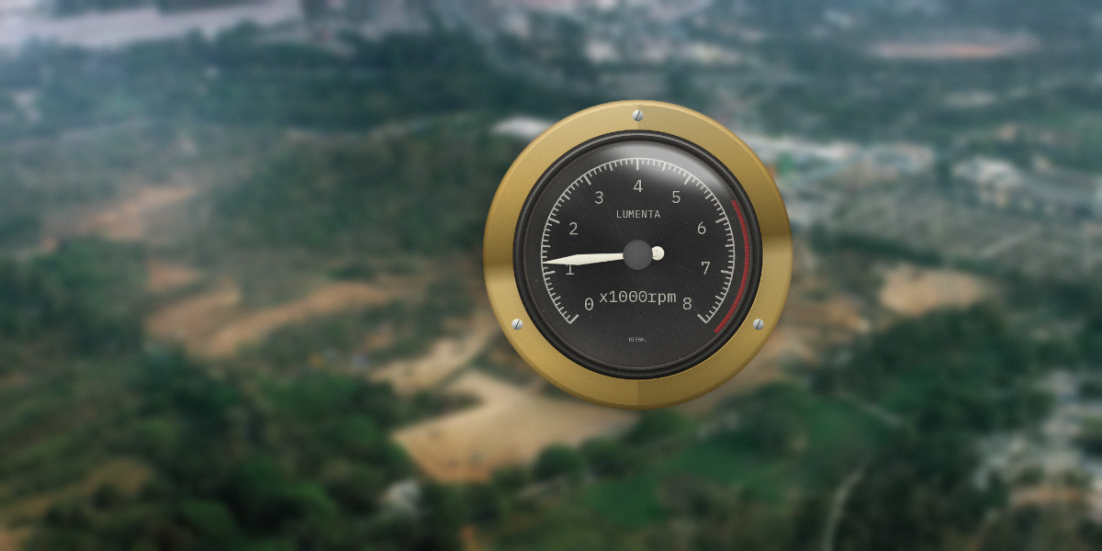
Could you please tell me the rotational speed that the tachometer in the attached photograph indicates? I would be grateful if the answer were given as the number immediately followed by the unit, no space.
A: 1200rpm
